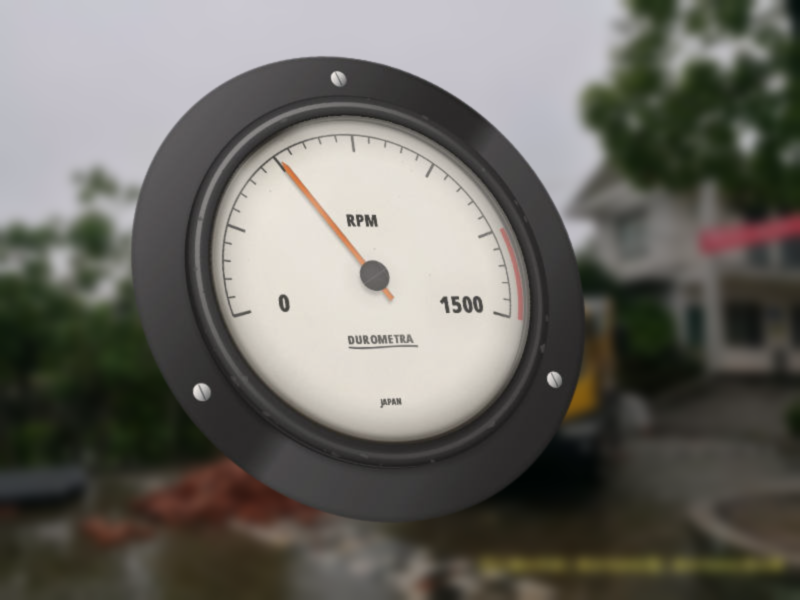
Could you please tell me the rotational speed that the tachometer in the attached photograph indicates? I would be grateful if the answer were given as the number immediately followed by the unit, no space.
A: 500rpm
